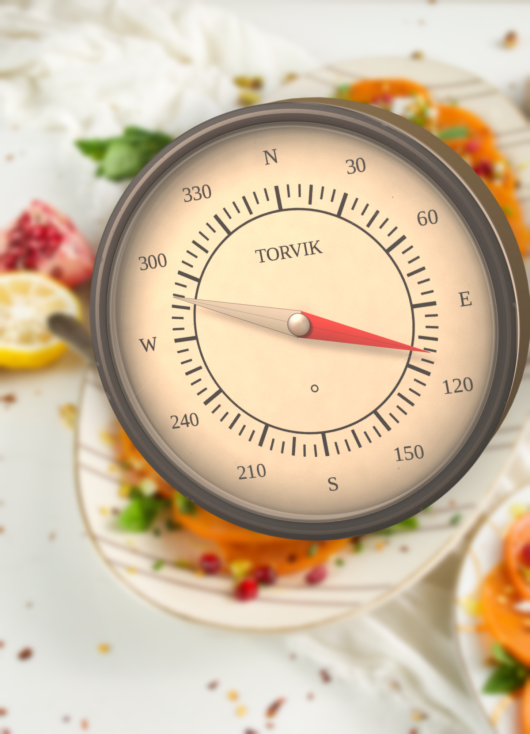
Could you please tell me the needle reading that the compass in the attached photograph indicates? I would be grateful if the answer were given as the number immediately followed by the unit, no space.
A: 110°
